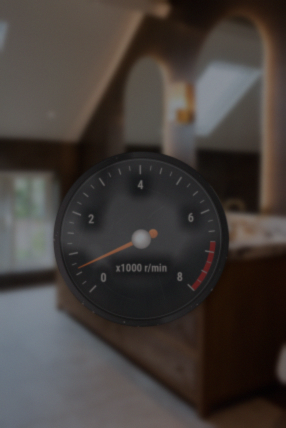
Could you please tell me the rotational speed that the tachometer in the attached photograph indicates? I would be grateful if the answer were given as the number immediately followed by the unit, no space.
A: 625rpm
